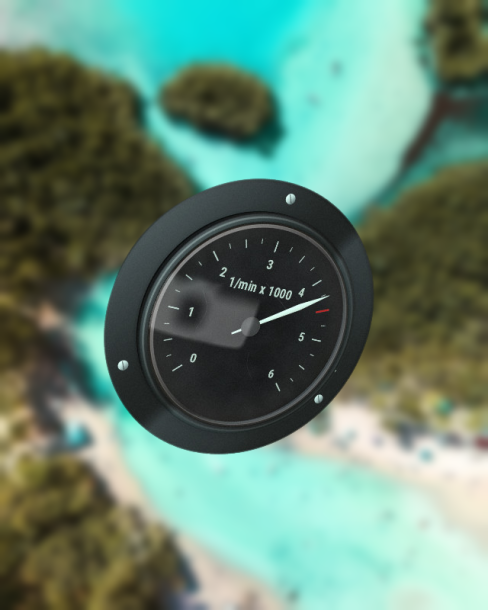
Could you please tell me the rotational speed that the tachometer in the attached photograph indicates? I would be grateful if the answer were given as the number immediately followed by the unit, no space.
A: 4250rpm
